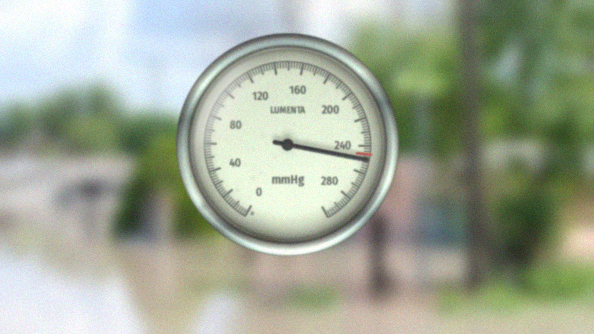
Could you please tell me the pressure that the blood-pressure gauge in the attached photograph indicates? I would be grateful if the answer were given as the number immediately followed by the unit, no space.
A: 250mmHg
